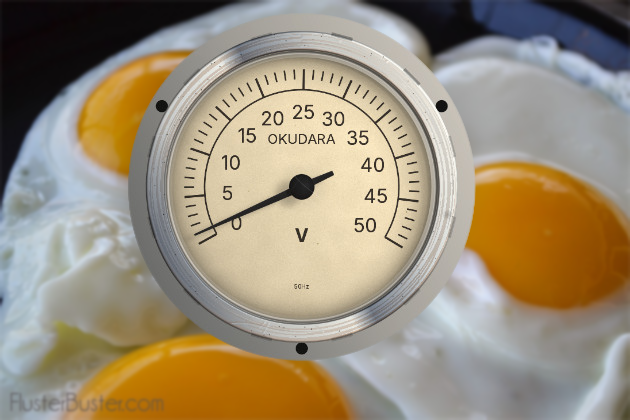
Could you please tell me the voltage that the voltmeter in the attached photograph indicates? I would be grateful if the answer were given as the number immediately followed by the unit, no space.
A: 1V
